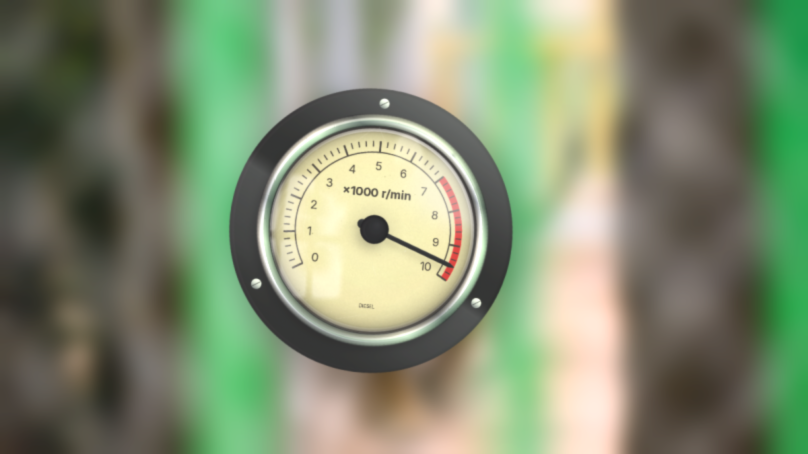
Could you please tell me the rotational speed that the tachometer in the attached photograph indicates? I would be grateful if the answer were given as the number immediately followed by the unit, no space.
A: 9600rpm
